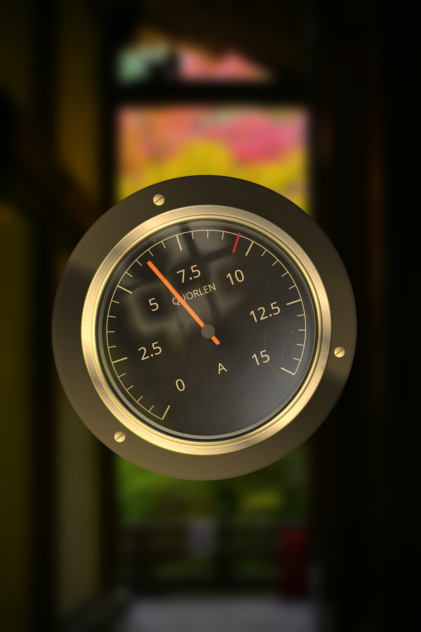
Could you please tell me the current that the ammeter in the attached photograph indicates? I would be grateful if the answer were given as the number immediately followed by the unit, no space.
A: 6.25A
